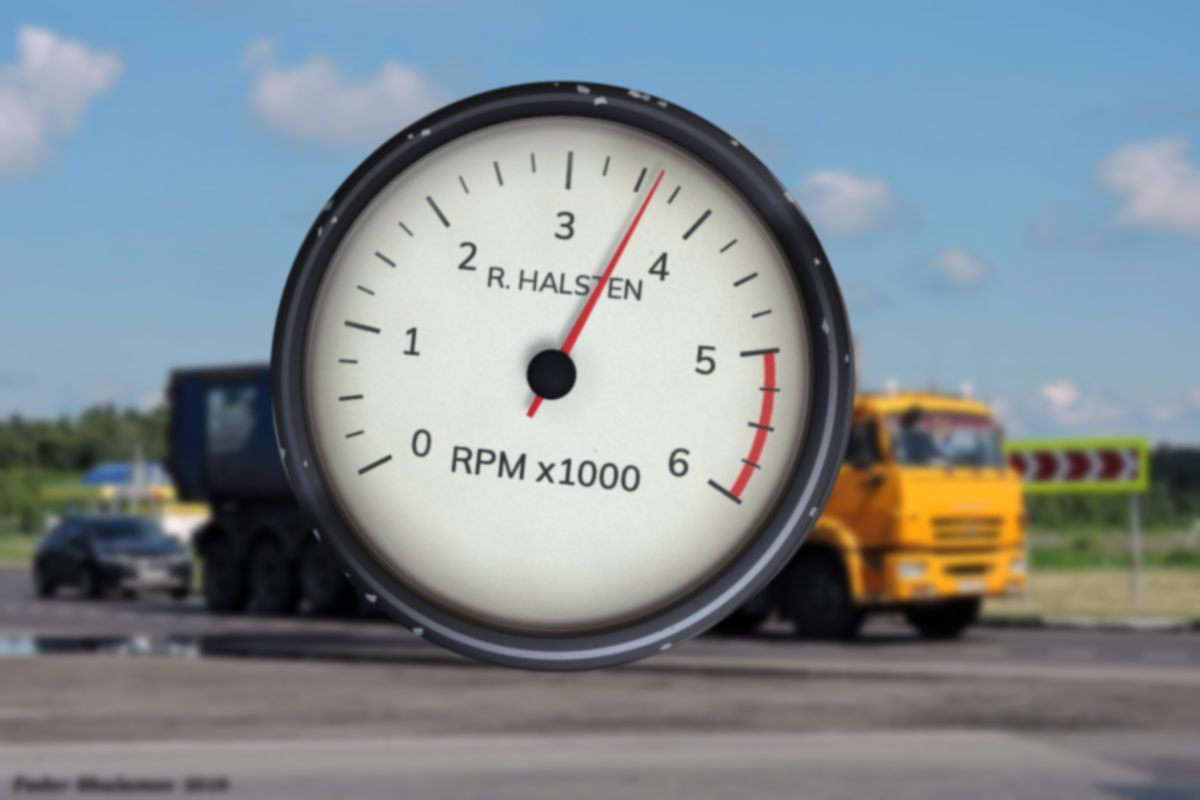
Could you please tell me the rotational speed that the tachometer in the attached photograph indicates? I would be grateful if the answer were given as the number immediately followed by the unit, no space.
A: 3625rpm
